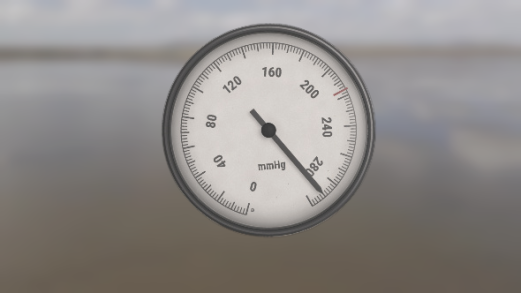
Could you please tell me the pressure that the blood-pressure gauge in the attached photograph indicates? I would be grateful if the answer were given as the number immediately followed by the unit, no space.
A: 290mmHg
